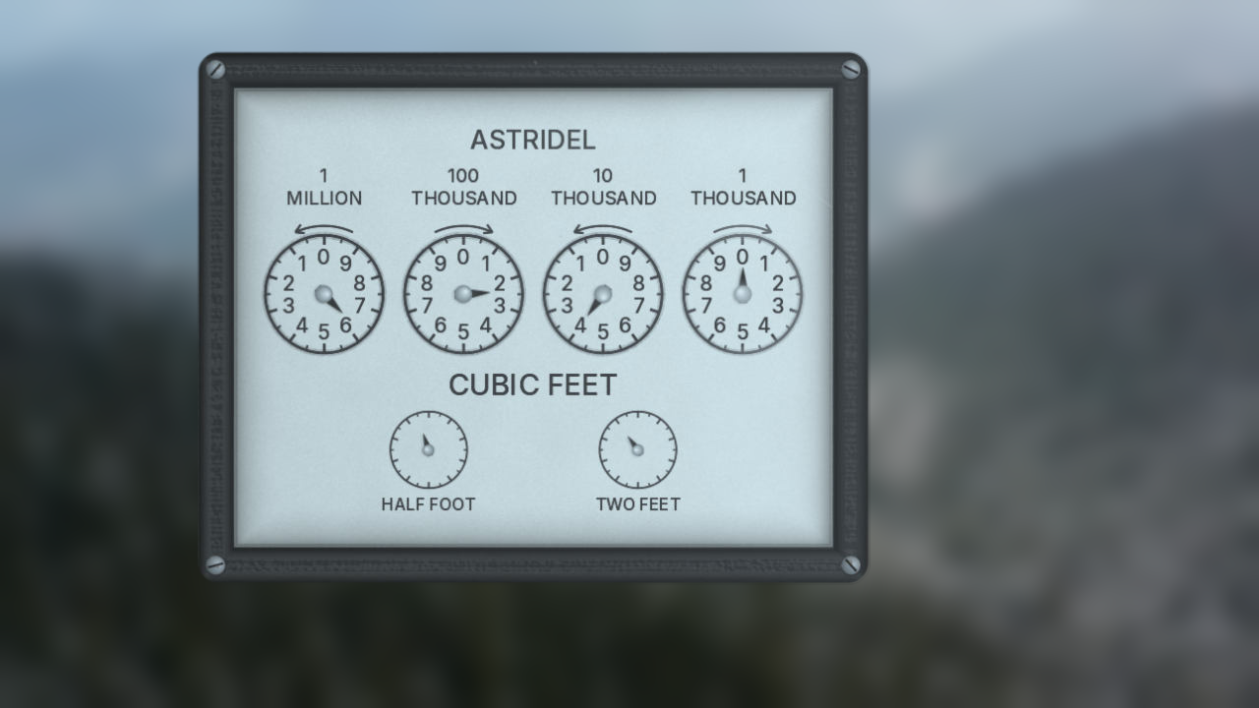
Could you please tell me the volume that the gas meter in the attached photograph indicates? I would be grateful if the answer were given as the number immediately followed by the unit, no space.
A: 624000ft³
